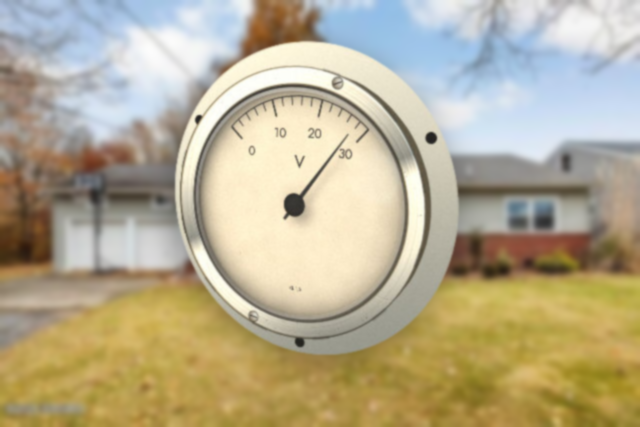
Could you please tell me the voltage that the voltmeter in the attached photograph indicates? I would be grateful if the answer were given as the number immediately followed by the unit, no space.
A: 28V
